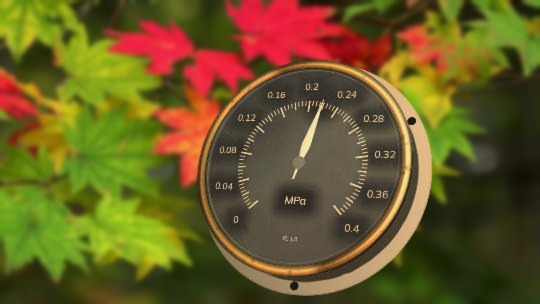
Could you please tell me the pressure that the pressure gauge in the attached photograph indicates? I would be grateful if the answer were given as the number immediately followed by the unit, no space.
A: 0.22MPa
